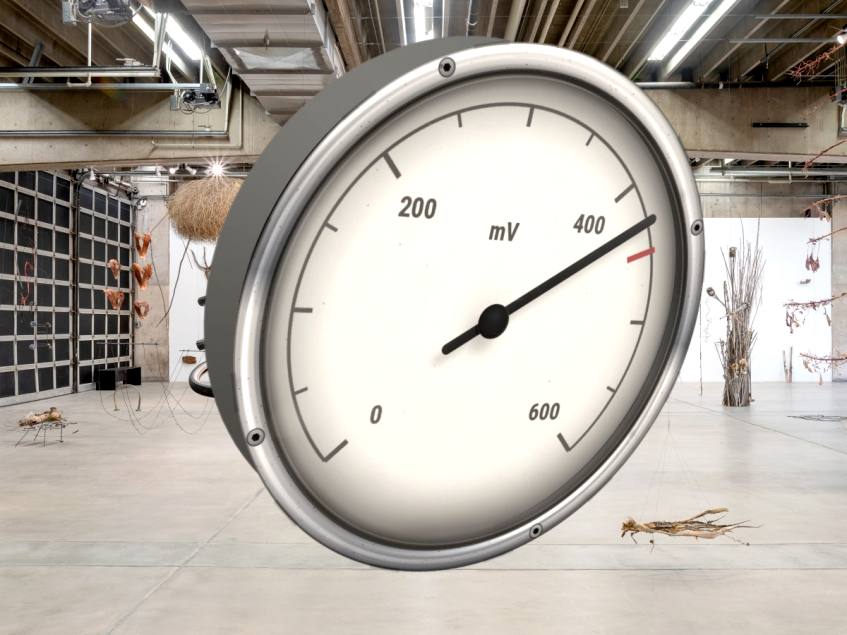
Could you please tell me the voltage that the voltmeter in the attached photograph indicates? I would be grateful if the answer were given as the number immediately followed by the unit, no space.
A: 425mV
